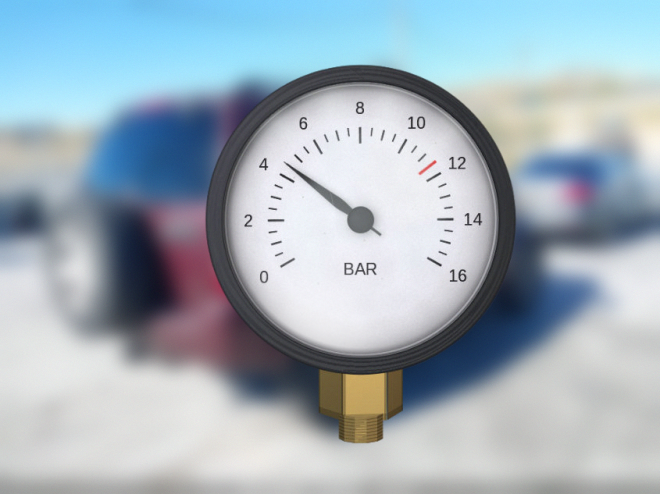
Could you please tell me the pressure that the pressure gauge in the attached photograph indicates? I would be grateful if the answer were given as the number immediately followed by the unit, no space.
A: 4.5bar
